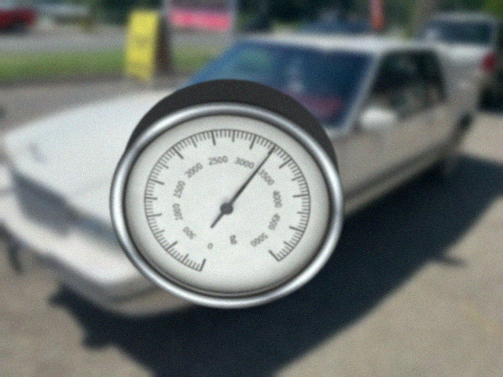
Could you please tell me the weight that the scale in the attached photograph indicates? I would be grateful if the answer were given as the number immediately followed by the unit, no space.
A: 3250g
